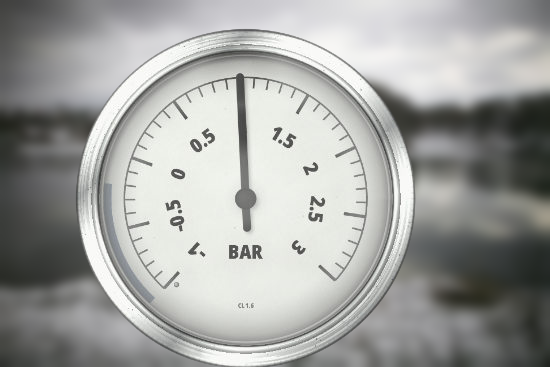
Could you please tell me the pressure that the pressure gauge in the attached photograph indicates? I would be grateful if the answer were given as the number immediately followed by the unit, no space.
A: 1bar
